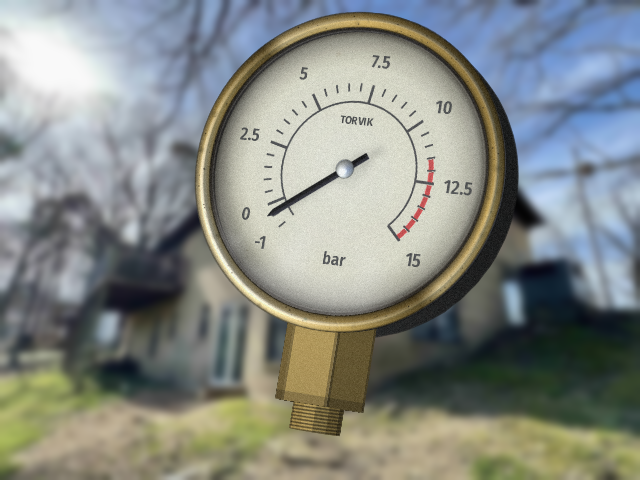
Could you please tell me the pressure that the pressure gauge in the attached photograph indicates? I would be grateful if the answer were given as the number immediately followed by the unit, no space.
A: -0.5bar
